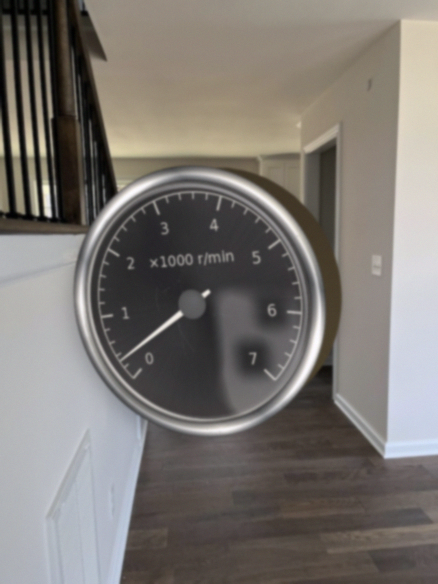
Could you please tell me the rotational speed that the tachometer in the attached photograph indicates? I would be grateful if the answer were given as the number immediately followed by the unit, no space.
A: 300rpm
